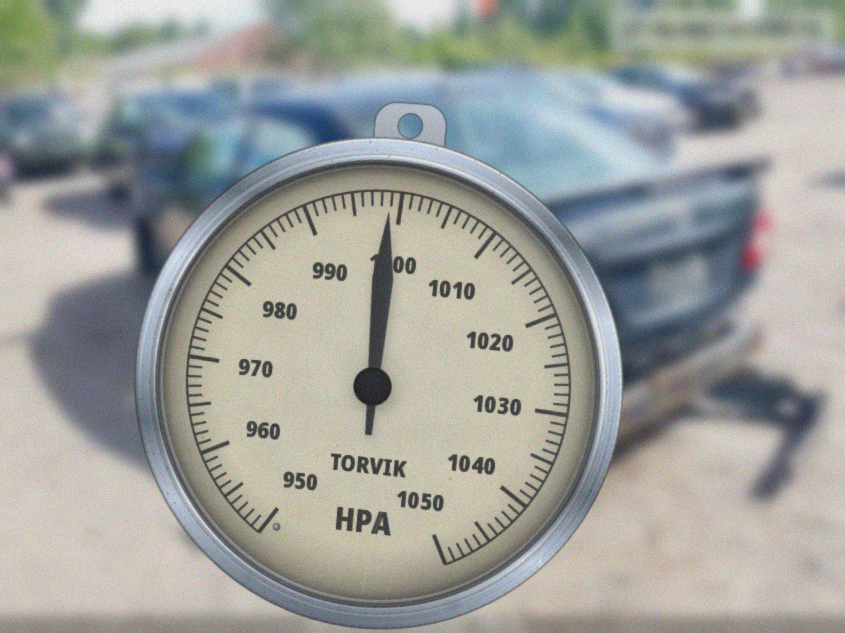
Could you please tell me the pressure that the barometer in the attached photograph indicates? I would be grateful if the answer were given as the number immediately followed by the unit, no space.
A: 999hPa
